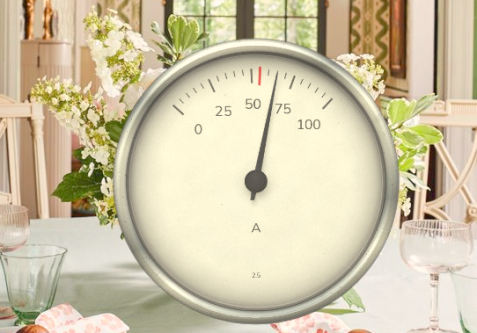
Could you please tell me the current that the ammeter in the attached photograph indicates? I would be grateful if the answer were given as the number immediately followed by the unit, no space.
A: 65A
